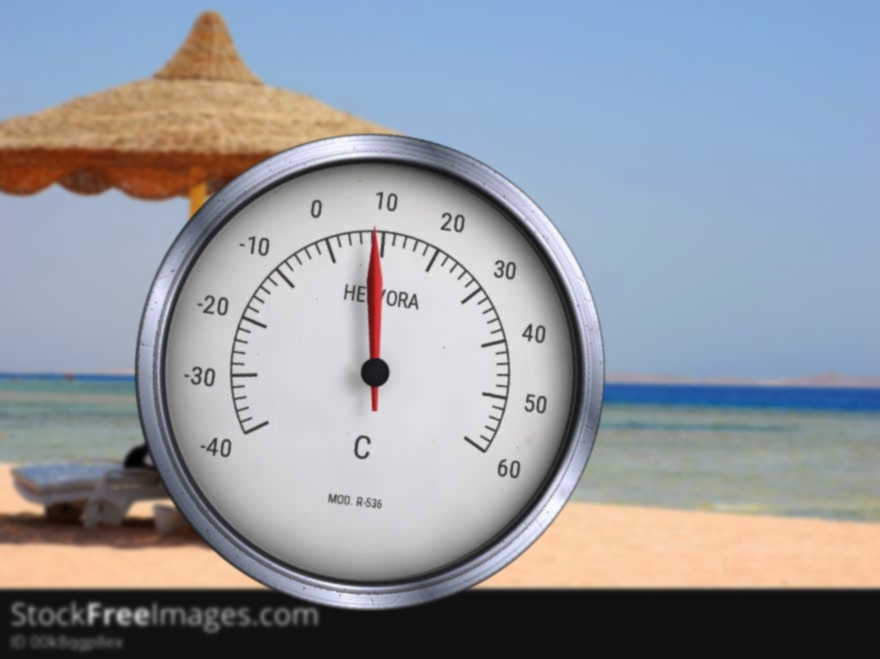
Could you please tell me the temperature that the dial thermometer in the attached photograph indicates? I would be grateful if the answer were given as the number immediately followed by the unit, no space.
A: 8°C
